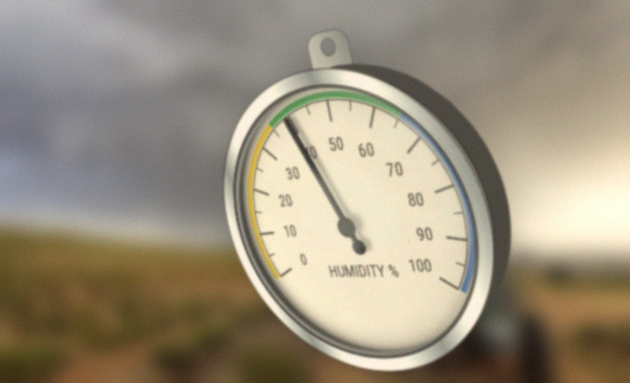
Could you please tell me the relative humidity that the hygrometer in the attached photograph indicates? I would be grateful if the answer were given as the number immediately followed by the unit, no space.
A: 40%
